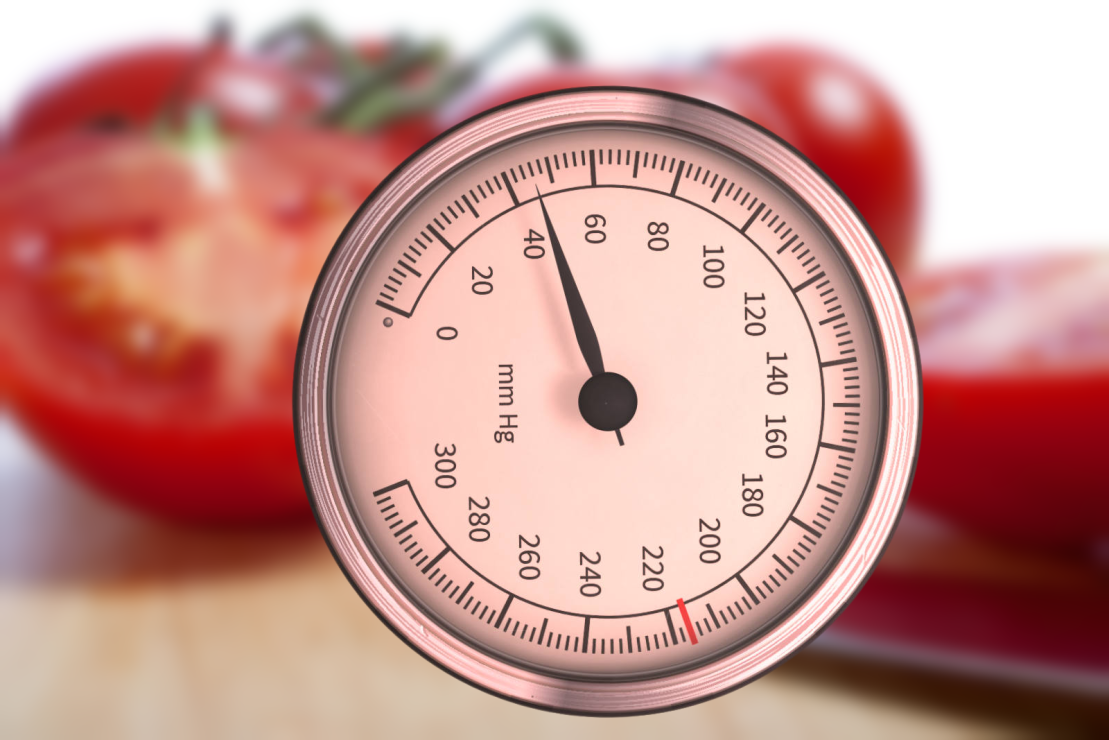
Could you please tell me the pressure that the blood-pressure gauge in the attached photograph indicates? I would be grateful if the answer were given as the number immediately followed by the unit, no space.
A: 46mmHg
